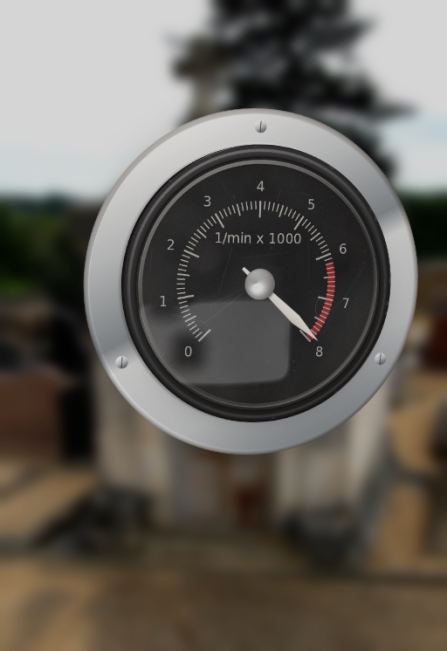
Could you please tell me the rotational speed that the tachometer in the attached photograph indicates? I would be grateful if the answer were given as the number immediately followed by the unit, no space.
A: 7900rpm
